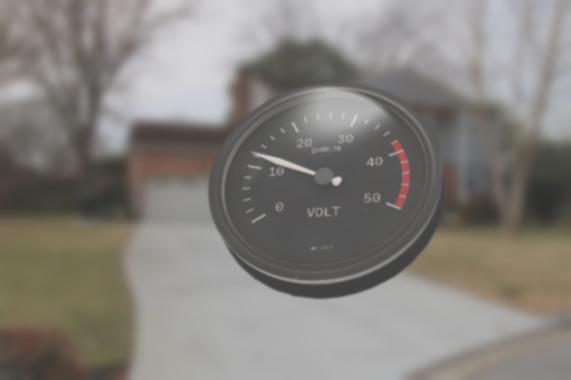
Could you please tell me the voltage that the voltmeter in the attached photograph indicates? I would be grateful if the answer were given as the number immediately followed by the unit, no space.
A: 12V
